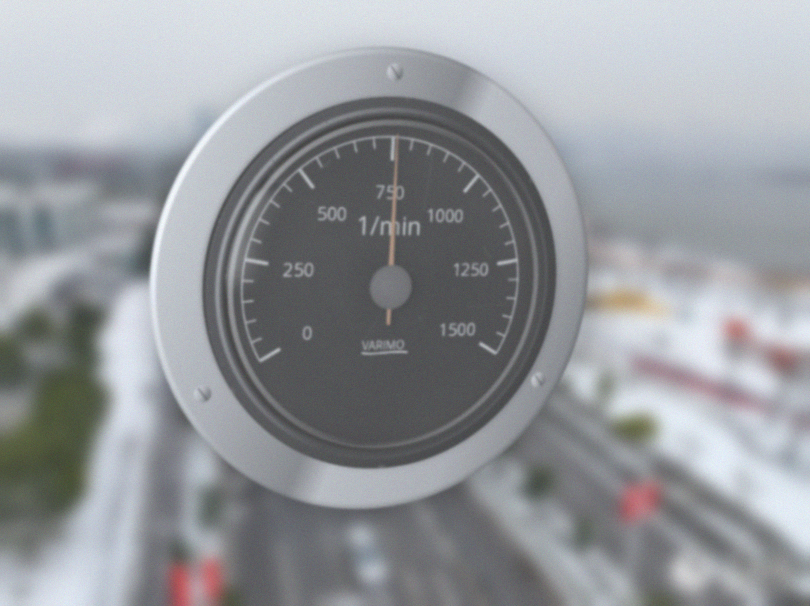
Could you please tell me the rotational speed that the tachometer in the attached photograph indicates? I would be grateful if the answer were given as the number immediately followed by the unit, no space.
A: 750rpm
